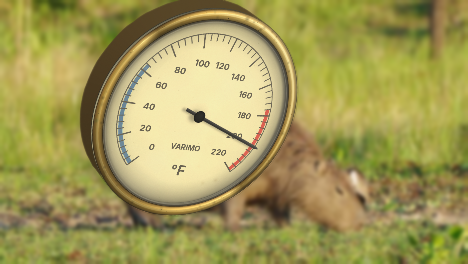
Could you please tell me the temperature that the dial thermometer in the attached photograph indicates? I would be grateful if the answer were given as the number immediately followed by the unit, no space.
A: 200°F
